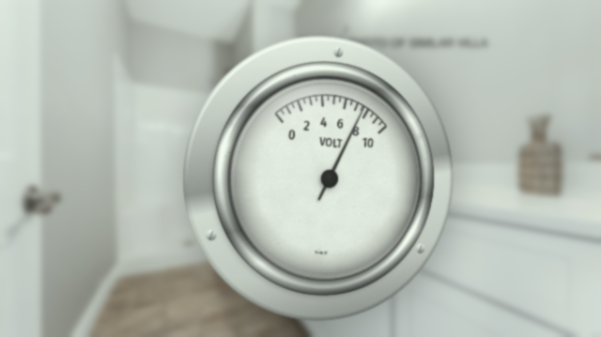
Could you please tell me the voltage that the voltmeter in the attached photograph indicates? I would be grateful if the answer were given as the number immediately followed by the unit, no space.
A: 7.5V
